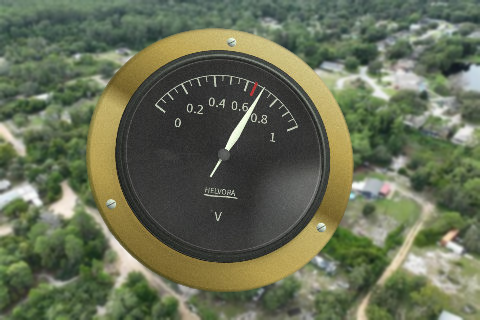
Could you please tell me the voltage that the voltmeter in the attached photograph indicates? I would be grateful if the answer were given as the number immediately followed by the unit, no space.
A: 0.7V
